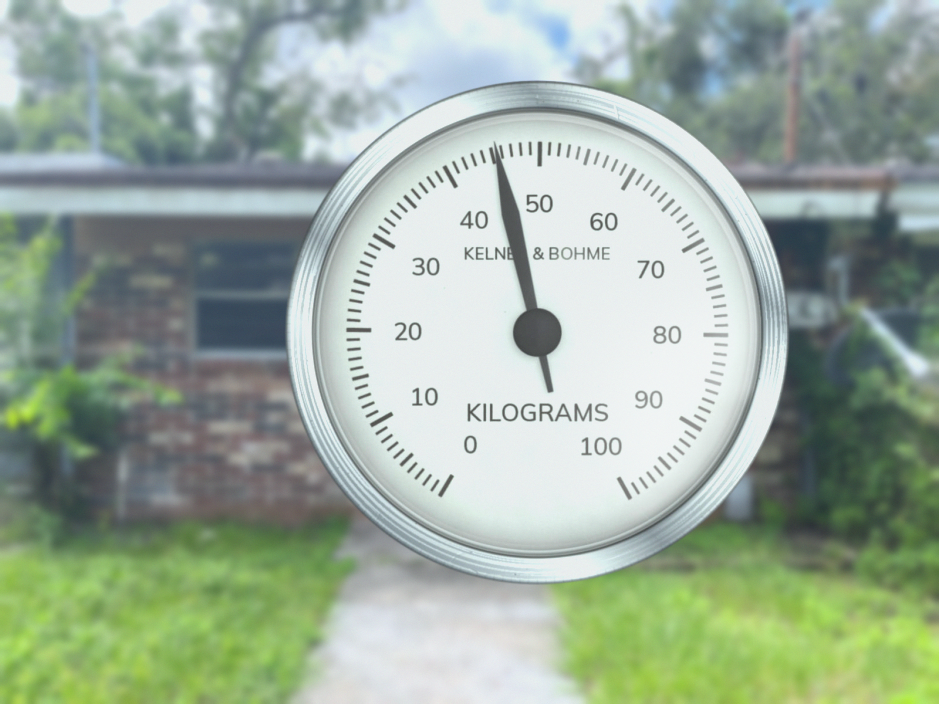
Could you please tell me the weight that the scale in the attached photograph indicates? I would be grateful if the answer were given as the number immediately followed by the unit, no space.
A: 45.5kg
